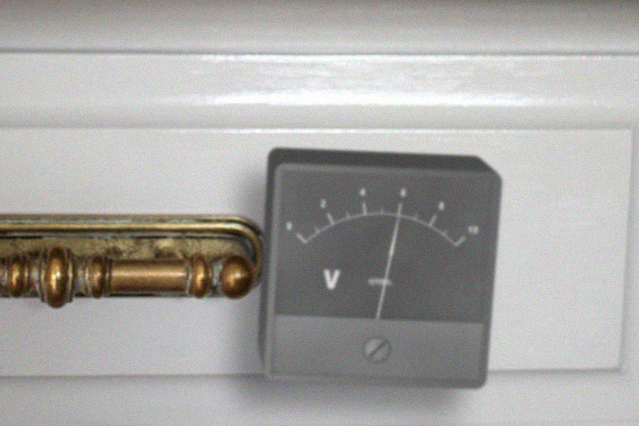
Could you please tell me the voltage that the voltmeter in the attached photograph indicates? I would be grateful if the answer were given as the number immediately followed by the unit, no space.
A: 6V
